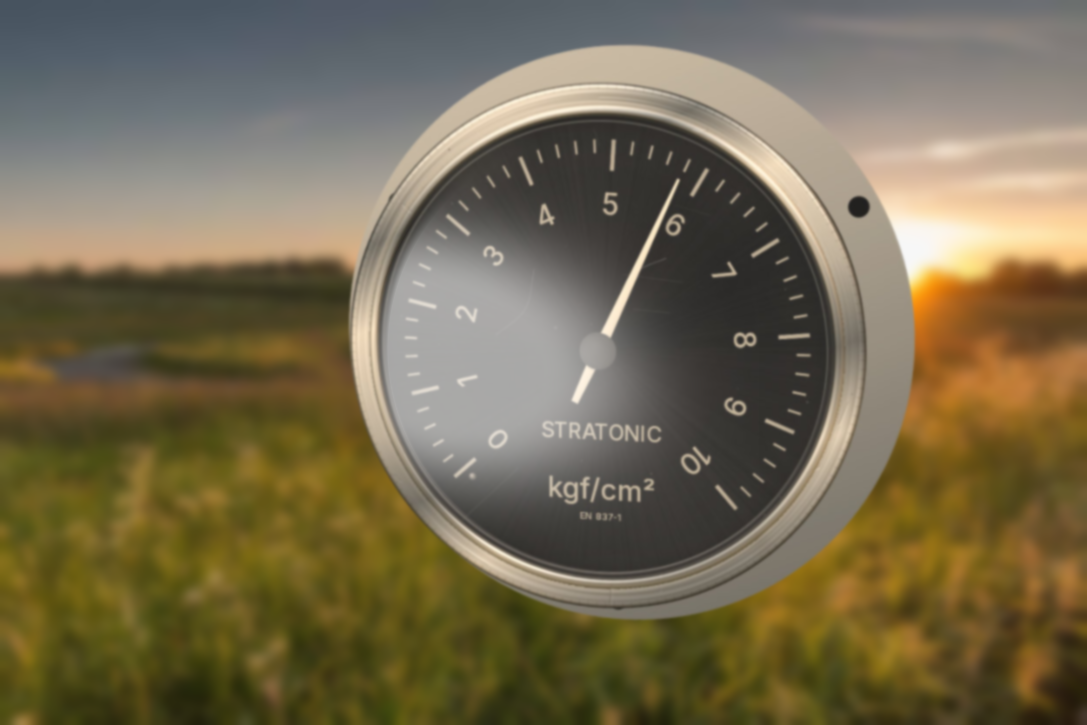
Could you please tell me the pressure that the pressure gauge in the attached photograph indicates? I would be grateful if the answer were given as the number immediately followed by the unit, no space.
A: 5.8kg/cm²
